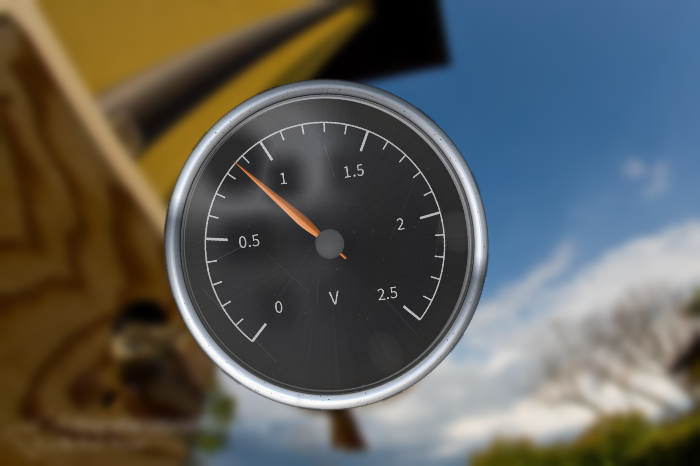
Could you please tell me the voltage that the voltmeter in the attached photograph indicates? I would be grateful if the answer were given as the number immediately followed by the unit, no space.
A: 0.85V
